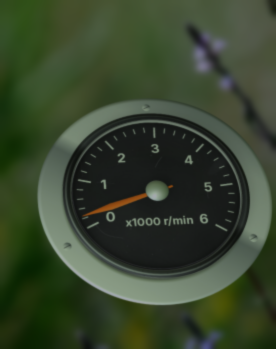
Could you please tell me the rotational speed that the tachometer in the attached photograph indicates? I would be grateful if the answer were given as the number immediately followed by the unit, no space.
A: 200rpm
